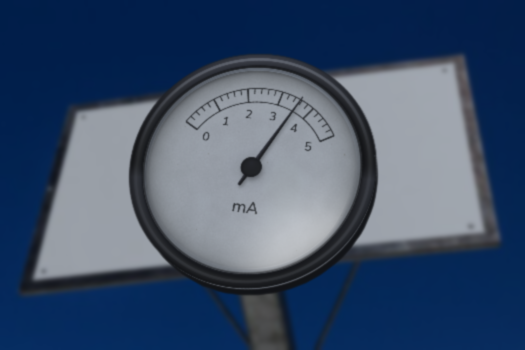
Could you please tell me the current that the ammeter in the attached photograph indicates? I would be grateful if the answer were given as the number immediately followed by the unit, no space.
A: 3.6mA
